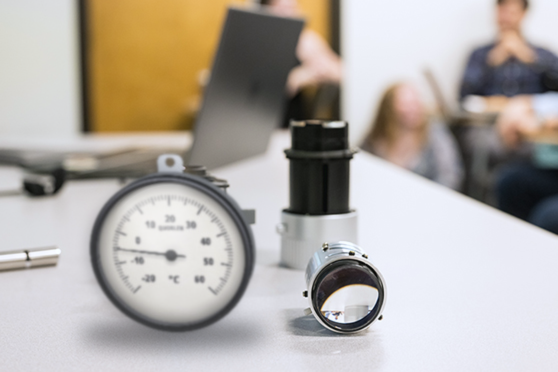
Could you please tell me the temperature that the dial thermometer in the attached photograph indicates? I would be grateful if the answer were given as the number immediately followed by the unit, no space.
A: -5°C
